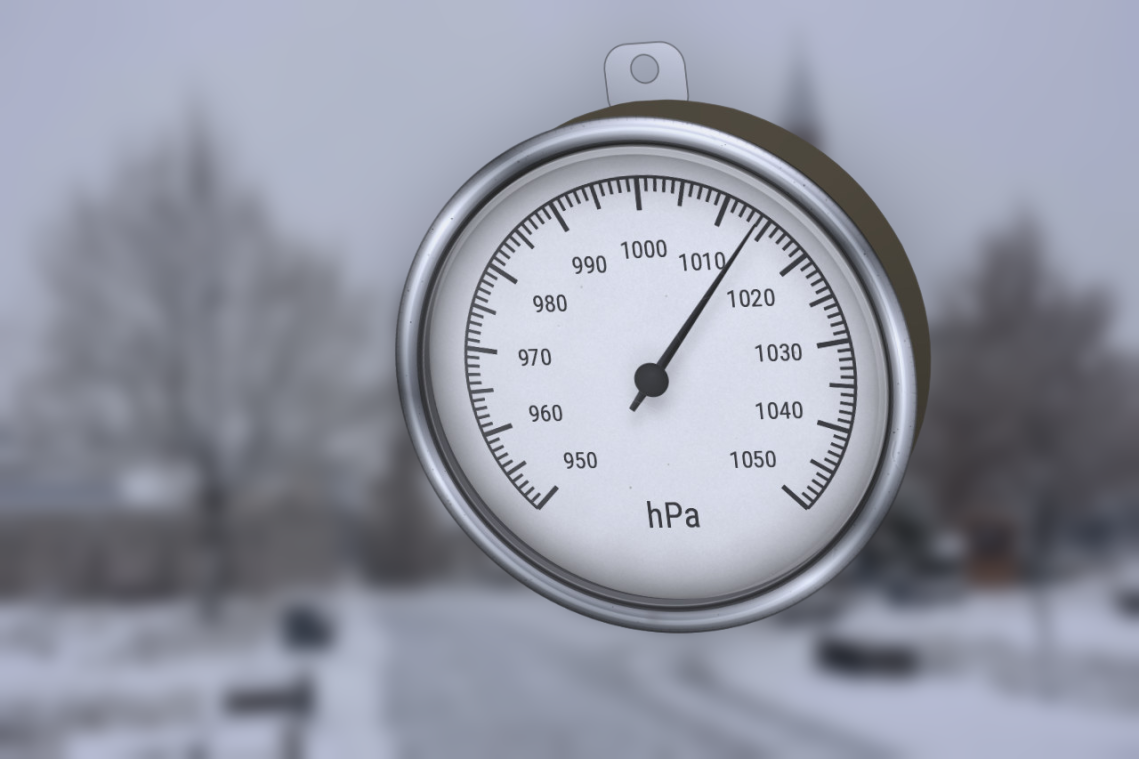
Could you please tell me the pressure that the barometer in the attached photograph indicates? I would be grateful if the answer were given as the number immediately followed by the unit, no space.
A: 1014hPa
